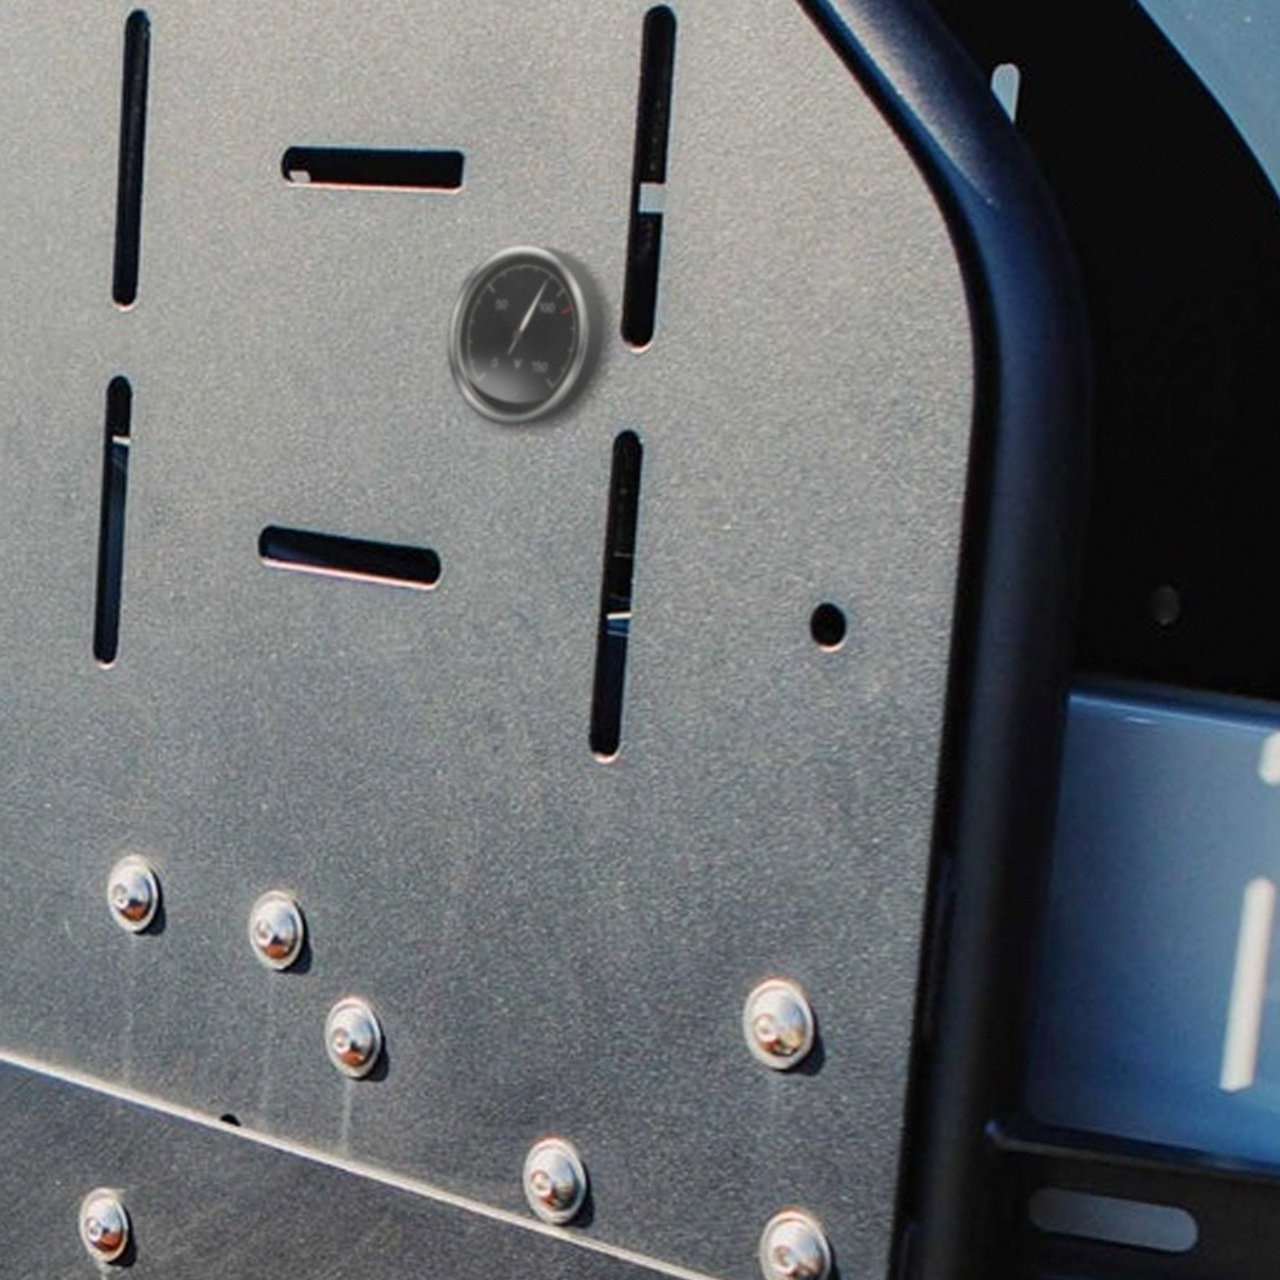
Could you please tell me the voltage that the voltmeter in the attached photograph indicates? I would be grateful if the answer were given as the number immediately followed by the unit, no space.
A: 90V
